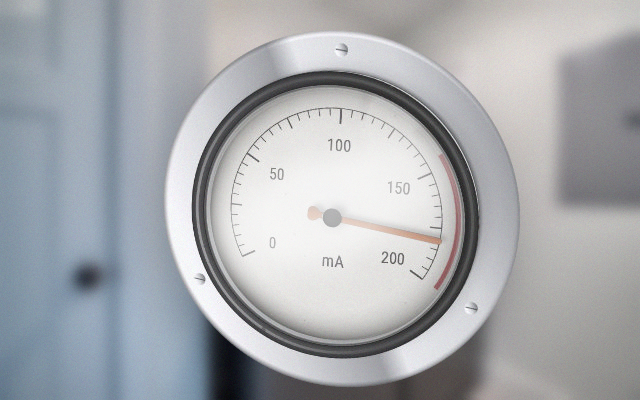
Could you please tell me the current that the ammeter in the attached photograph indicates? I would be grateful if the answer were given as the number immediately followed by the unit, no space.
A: 180mA
